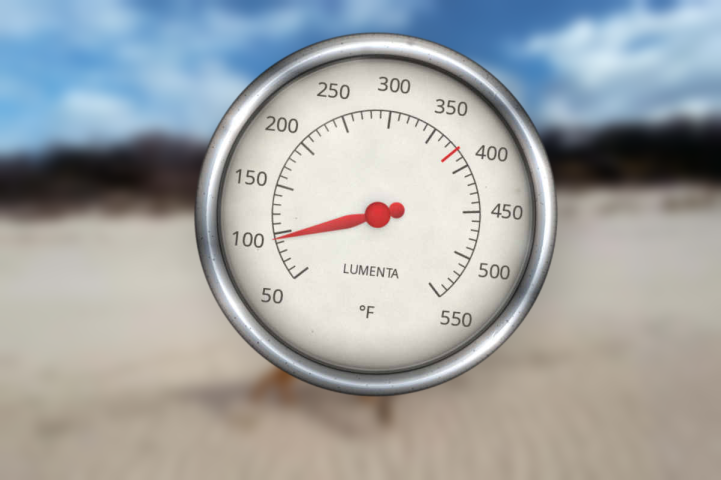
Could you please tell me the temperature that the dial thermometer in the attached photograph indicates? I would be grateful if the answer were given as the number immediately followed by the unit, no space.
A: 95°F
